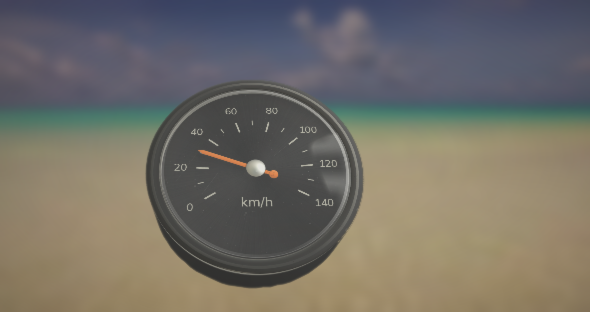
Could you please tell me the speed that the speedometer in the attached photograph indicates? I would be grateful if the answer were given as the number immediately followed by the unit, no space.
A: 30km/h
